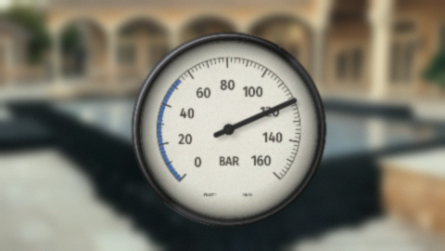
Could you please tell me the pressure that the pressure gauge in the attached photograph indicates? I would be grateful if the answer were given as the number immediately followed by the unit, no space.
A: 120bar
